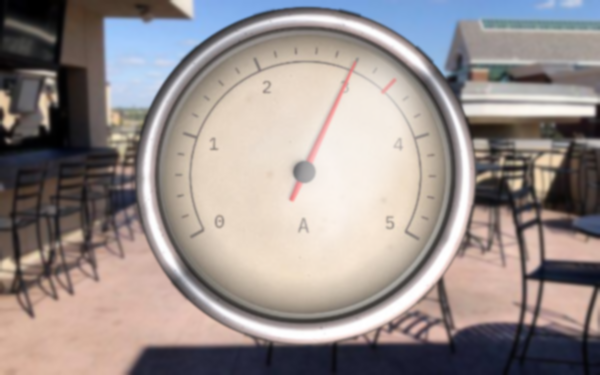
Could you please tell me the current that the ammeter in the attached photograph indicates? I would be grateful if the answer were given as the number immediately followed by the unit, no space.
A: 3A
